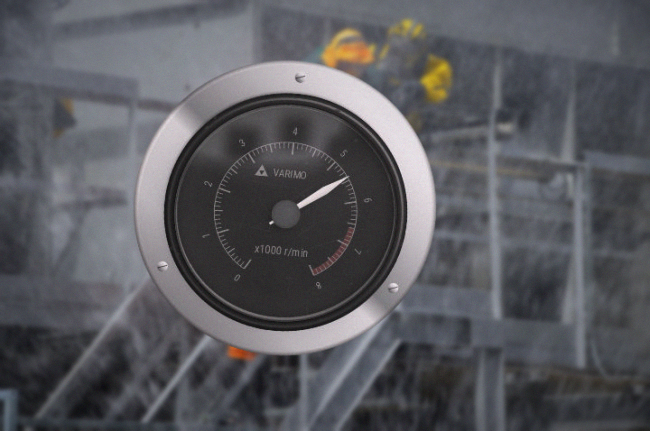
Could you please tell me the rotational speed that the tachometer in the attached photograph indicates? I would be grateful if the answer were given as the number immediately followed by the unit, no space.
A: 5400rpm
